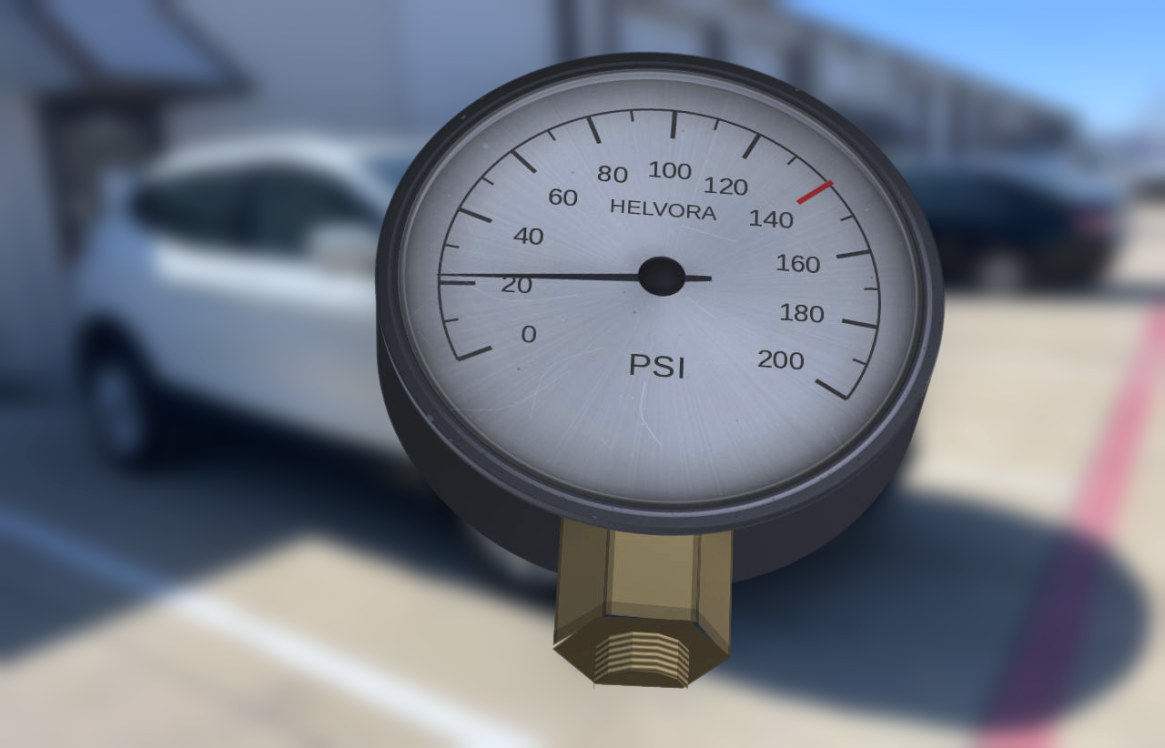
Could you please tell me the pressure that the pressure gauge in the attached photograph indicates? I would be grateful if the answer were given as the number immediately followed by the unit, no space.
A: 20psi
